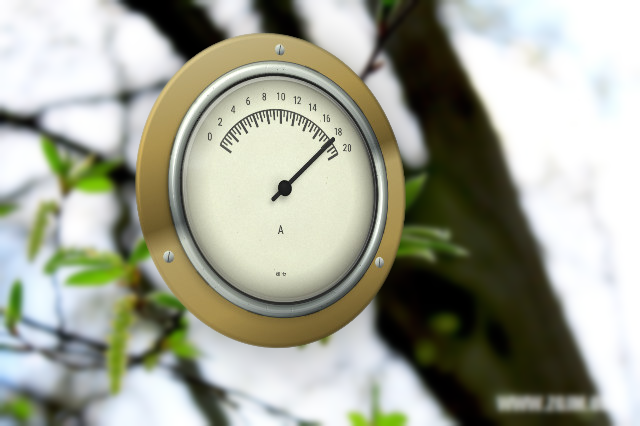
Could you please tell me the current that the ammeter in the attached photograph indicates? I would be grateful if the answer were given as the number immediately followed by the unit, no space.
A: 18A
